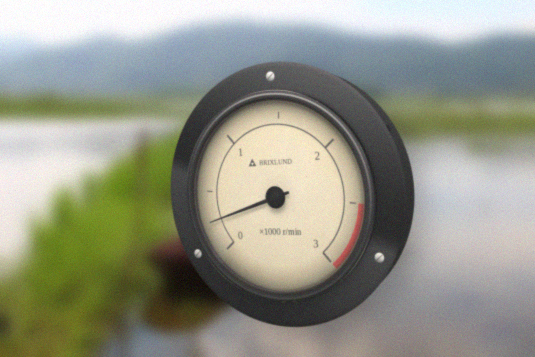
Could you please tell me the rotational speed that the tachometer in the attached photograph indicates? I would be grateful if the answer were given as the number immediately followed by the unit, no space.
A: 250rpm
